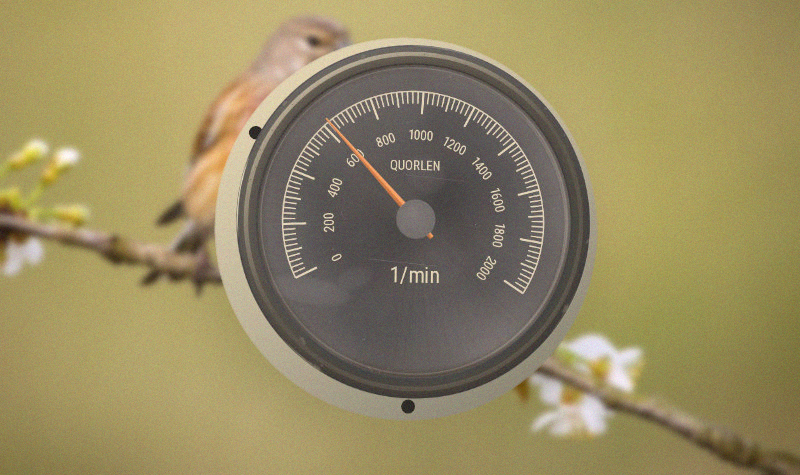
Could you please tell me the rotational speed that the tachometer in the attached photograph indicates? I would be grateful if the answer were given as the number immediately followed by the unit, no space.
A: 620rpm
